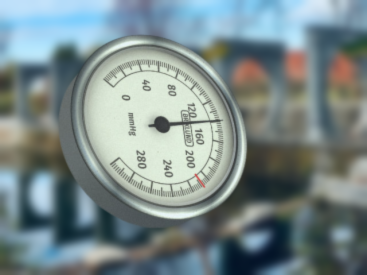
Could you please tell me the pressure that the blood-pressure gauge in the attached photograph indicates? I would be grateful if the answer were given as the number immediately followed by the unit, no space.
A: 140mmHg
